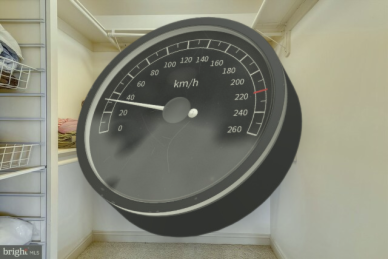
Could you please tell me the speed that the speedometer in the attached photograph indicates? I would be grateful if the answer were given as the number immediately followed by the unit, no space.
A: 30km/h
